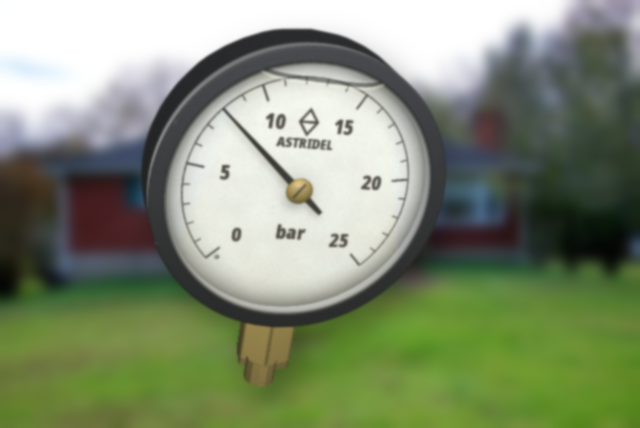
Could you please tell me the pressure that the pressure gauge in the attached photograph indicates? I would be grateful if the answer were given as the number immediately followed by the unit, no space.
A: 8bar
